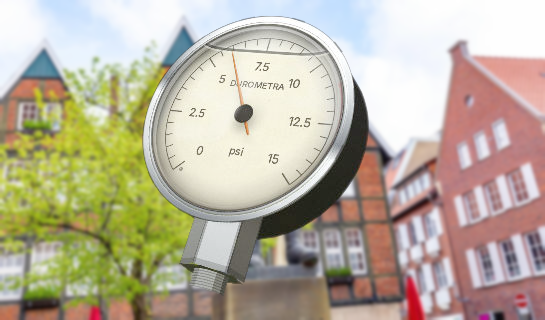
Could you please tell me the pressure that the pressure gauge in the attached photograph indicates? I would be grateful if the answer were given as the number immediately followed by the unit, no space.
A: 6psi
